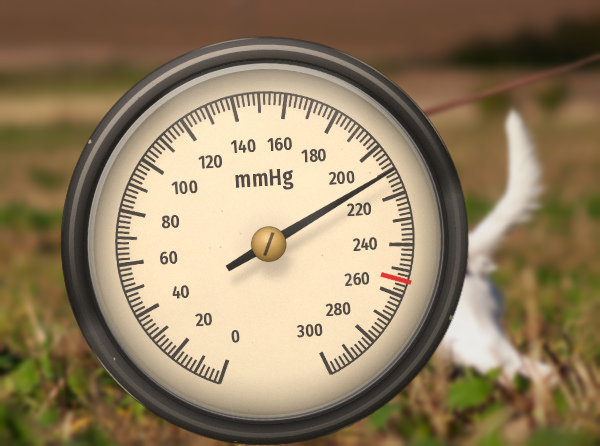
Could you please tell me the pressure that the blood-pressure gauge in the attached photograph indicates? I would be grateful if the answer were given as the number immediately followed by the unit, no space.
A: 210mmHg
